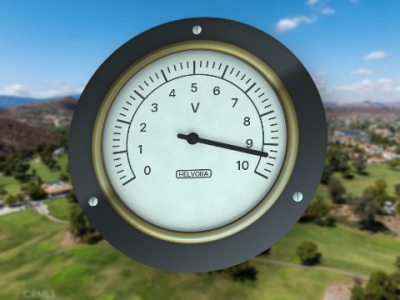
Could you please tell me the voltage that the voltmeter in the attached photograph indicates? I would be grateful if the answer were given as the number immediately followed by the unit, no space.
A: 9.4V
